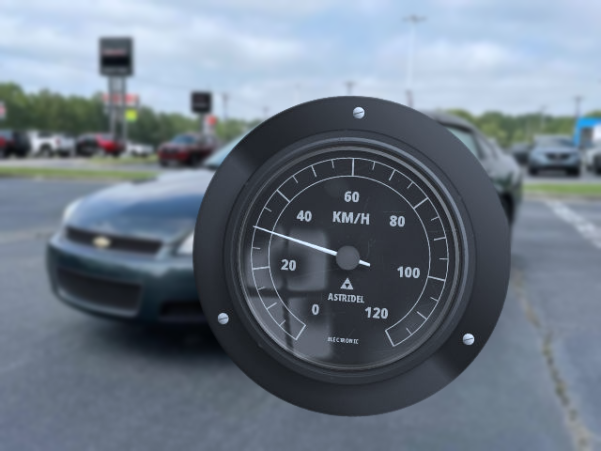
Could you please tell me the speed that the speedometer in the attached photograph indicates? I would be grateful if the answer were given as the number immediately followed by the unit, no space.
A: 30km/h
